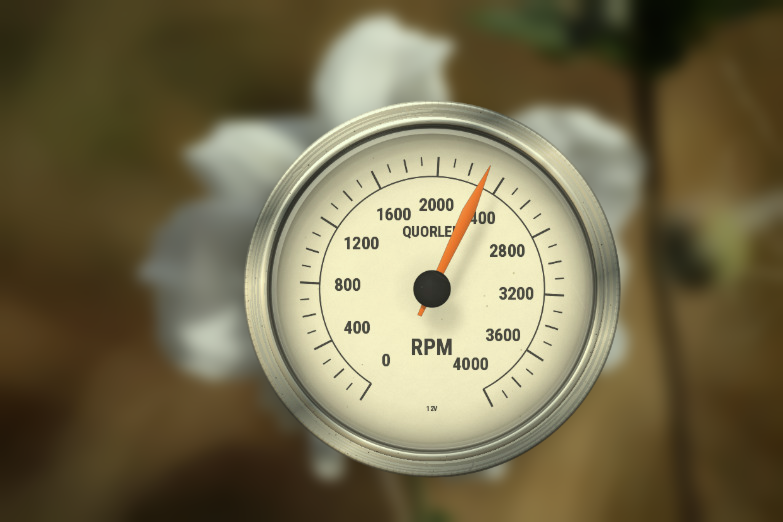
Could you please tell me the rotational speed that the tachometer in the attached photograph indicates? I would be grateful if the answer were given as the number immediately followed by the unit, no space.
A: 2300rpm
